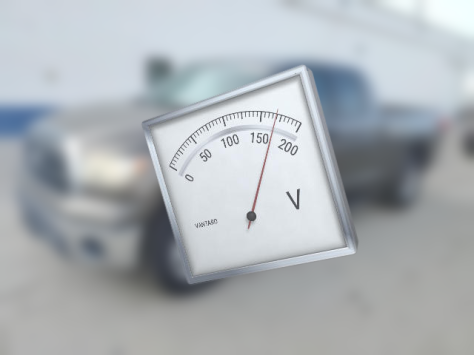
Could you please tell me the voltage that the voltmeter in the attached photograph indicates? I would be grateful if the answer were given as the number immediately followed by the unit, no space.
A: 170V
